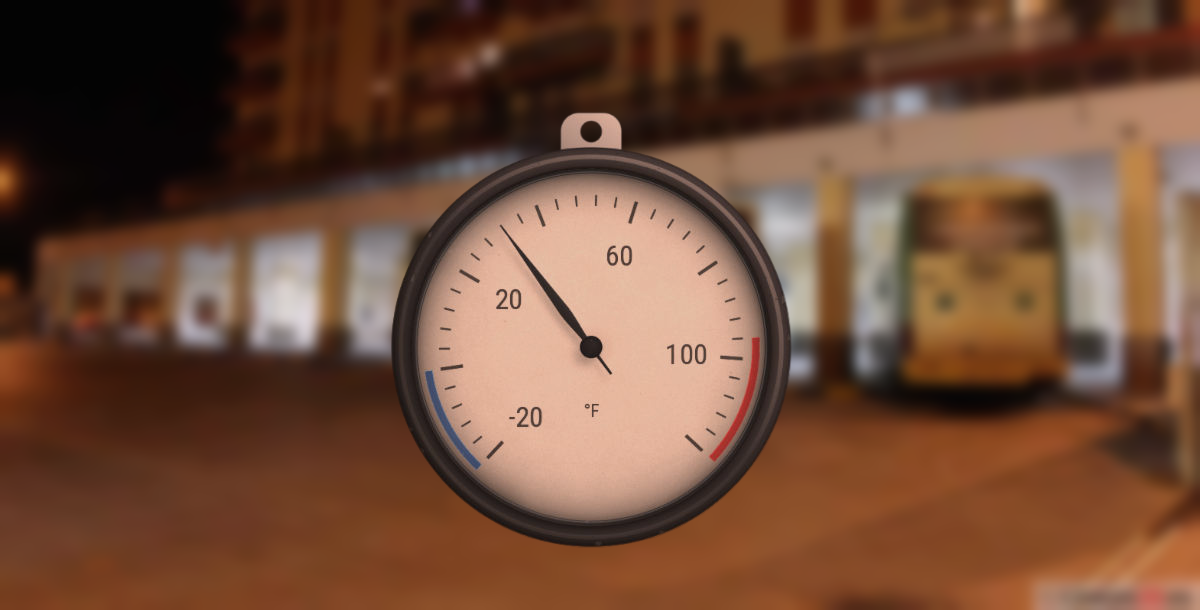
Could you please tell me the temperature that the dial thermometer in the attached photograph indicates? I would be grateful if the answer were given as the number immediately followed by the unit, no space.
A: 32°F
